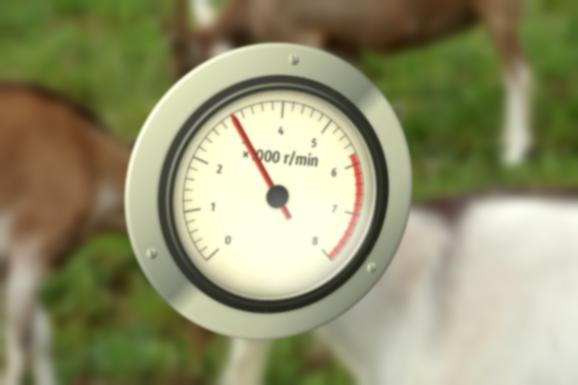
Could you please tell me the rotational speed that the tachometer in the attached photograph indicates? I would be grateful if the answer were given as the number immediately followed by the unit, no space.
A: 3000rpm
